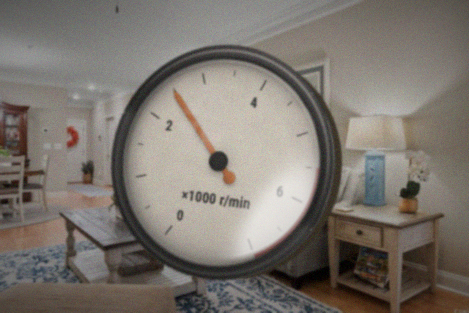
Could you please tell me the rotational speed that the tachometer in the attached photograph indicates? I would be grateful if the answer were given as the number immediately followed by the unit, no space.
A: 2500rpm
